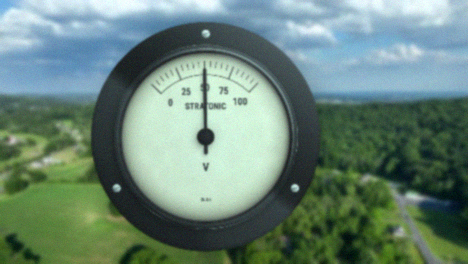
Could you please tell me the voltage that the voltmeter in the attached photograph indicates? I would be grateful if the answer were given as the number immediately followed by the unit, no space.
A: 50V
